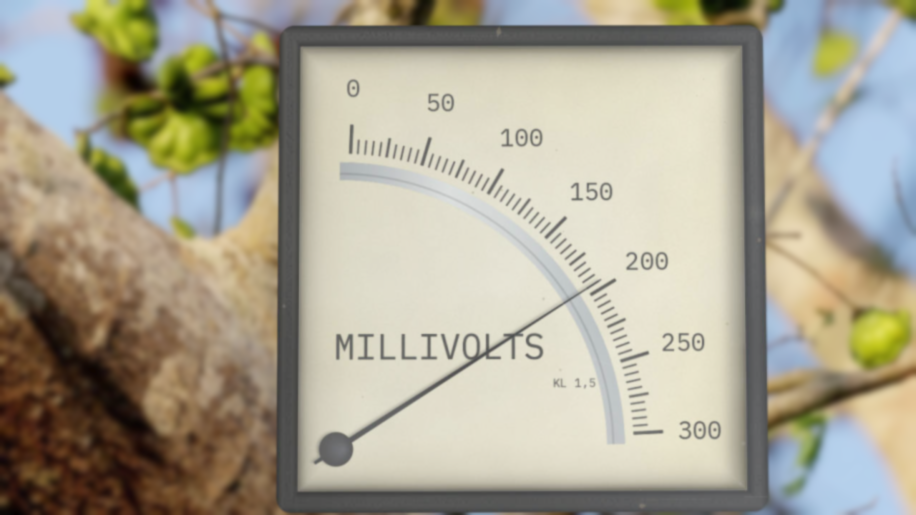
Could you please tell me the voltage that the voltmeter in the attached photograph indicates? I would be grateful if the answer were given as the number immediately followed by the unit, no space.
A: 195mV
